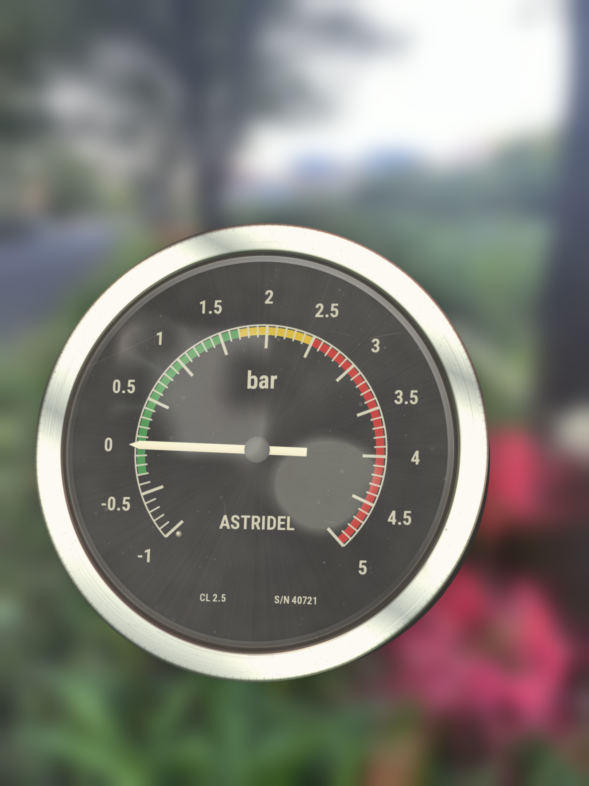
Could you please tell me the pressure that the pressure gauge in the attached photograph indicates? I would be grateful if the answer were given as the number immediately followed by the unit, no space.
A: 0bar
